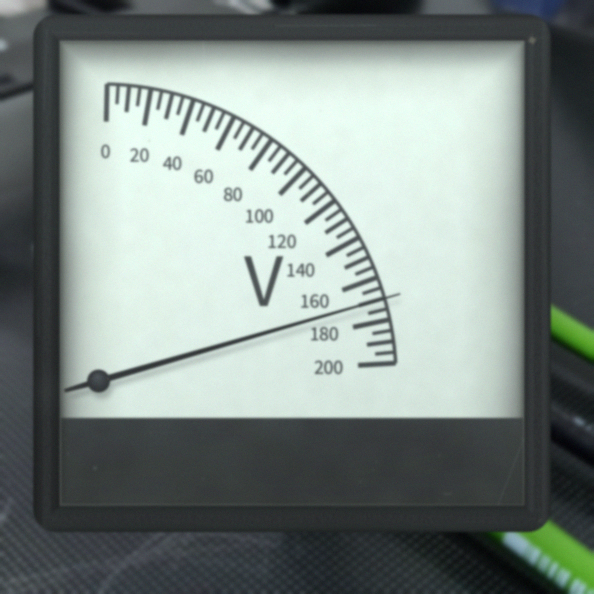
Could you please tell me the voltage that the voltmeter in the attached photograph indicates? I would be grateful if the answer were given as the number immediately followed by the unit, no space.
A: 170V
